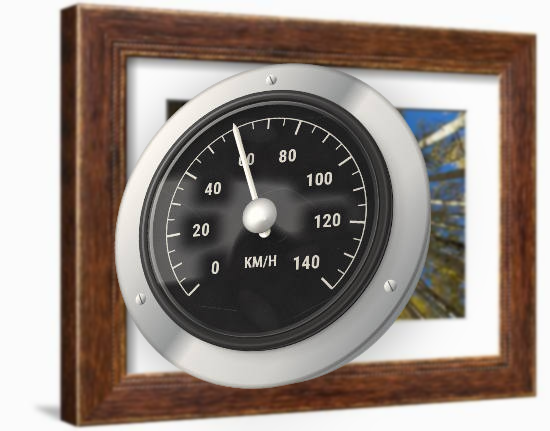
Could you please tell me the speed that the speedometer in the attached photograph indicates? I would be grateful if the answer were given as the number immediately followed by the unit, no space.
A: 60km/h
